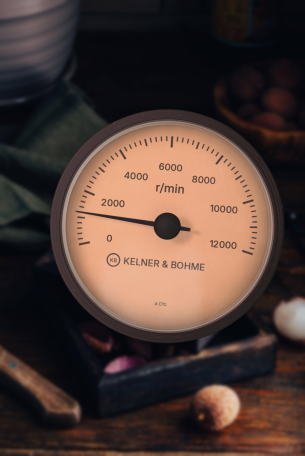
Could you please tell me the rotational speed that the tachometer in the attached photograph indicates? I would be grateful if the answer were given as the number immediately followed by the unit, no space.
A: 1200rpm
